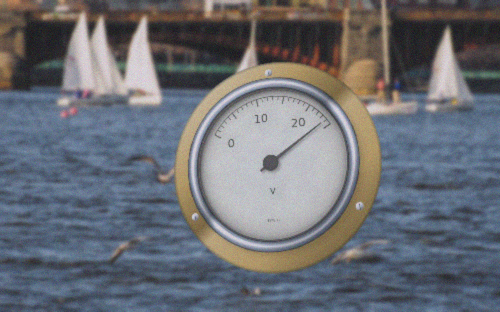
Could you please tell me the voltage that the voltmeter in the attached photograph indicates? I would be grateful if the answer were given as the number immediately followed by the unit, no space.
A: 24V
